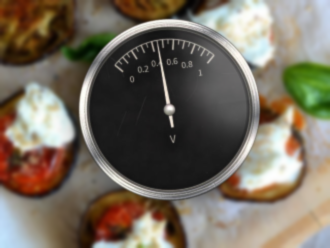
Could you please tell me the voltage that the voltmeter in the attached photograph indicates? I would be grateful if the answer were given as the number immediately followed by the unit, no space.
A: 0.45V
